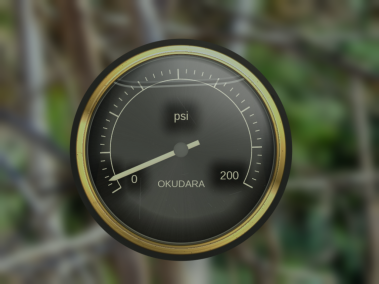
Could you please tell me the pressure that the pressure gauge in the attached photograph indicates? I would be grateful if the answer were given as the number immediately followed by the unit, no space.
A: 7.5psi
